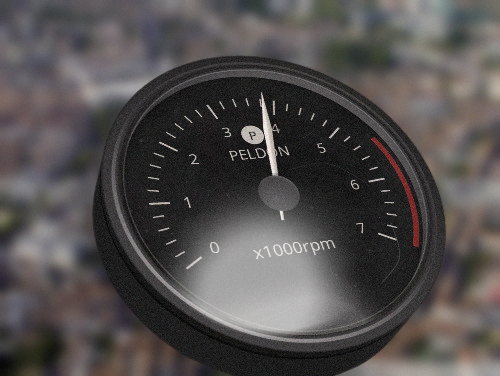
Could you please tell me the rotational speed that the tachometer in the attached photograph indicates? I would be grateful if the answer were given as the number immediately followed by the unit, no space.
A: 3800rpm
